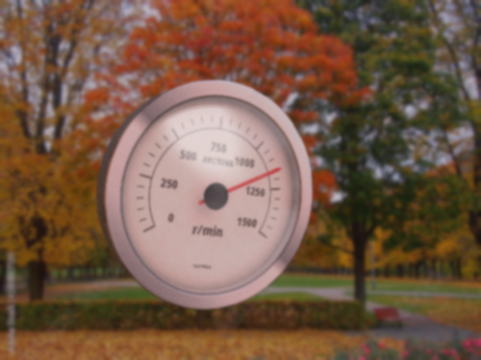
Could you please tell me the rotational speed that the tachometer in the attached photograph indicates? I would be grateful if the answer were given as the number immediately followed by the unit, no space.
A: 1150rpm
